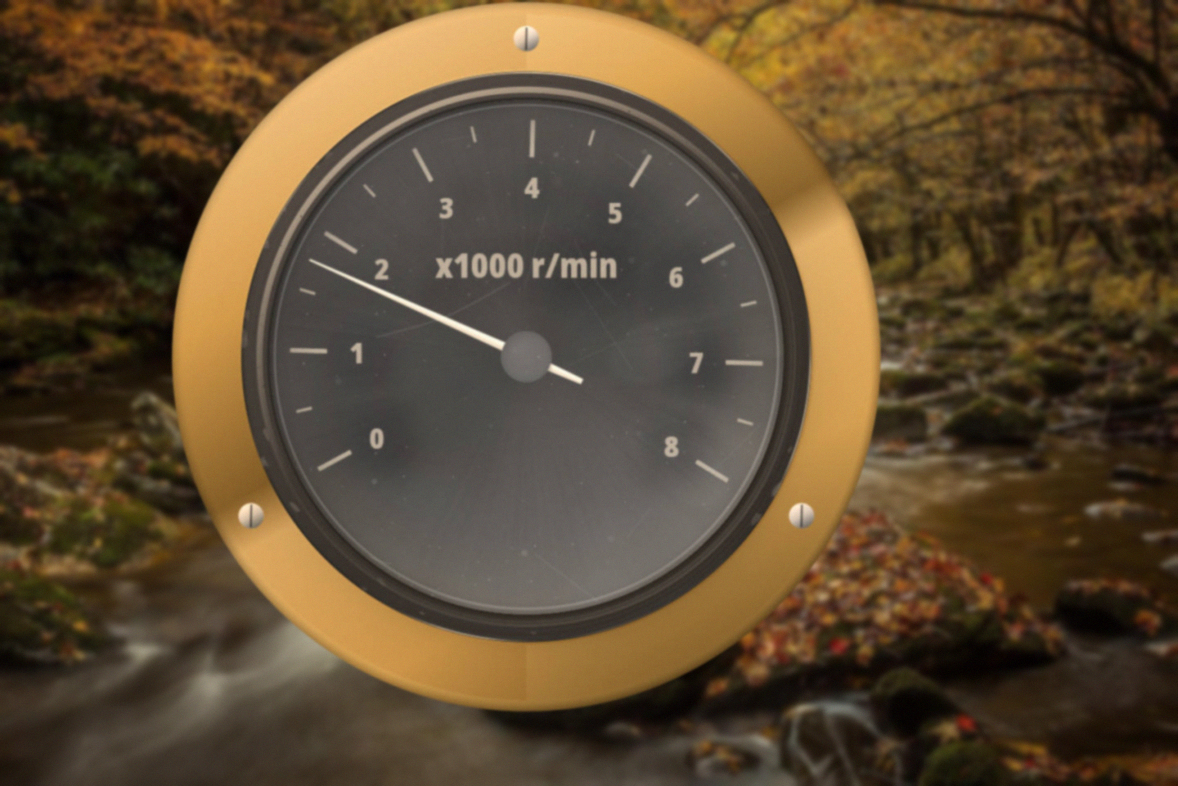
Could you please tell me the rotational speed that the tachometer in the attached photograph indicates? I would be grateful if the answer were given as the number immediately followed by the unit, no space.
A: 1750rpm
